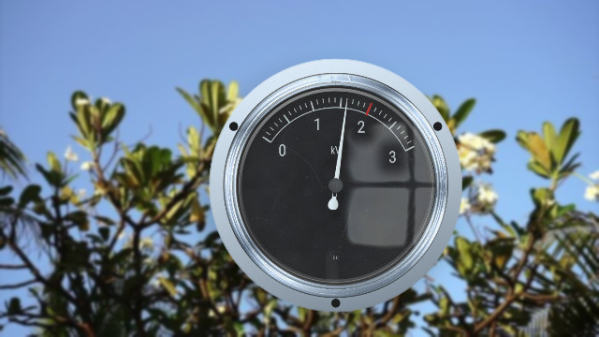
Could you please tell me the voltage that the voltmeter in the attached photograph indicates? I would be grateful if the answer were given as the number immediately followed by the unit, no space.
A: 1.6kV
